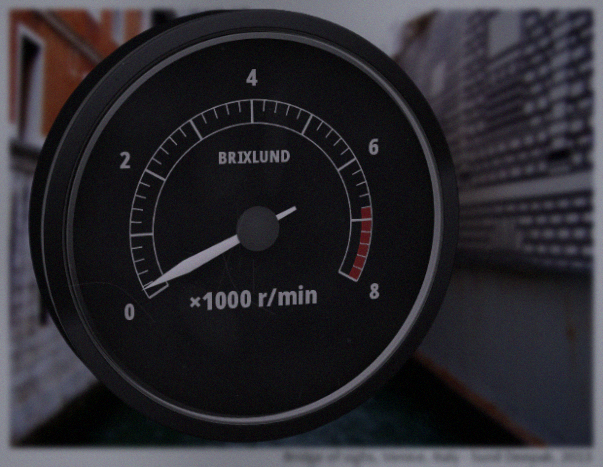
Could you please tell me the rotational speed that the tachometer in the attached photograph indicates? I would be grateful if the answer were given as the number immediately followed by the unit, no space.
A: 200rpm
